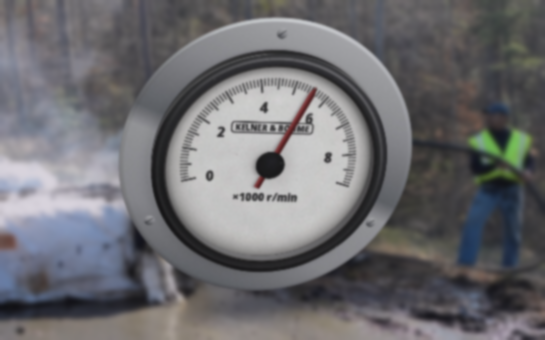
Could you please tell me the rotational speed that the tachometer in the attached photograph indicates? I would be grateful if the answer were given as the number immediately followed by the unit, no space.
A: 5500rpm
